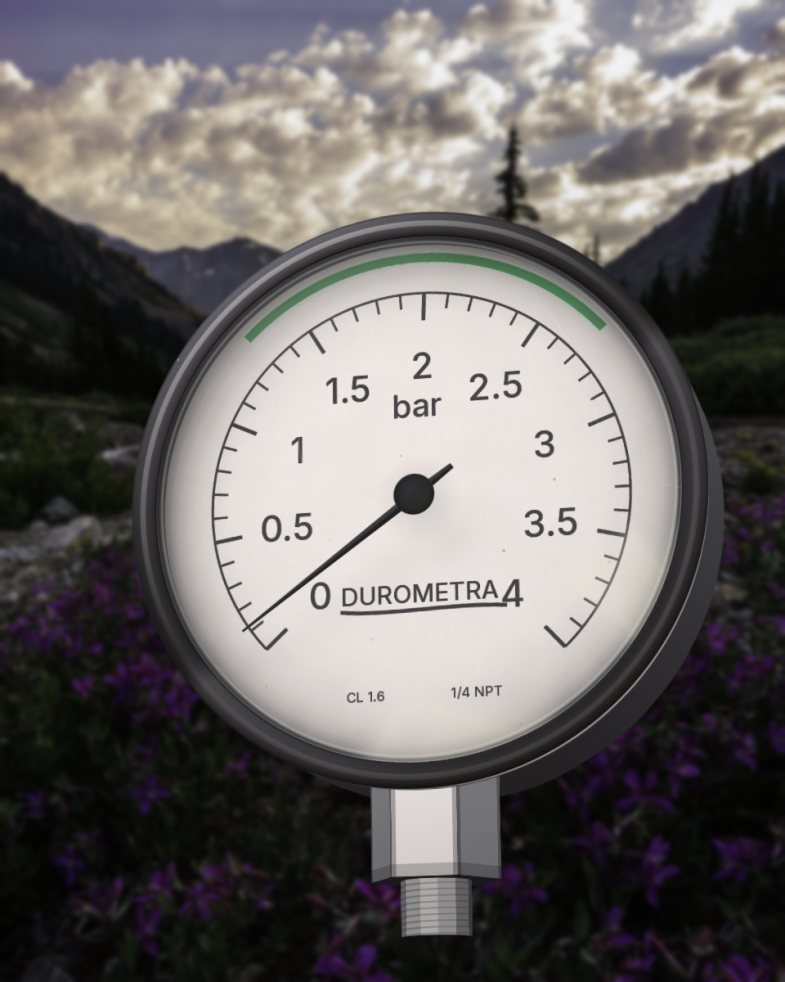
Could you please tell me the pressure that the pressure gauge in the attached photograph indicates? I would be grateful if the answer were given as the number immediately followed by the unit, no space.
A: 0.1bar
